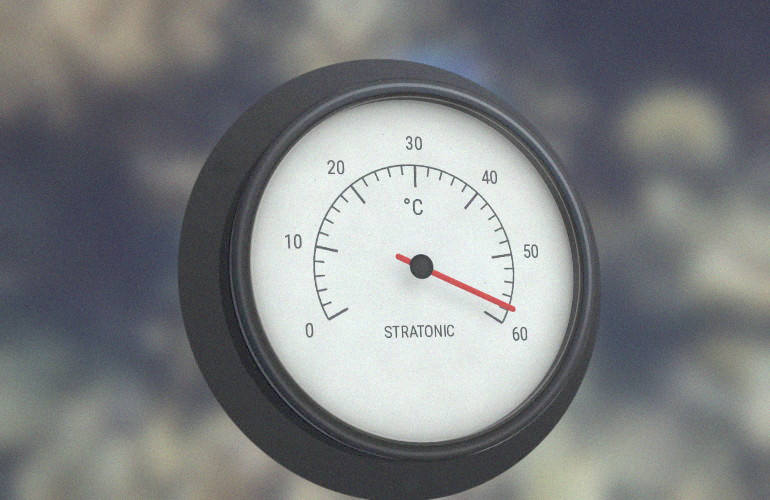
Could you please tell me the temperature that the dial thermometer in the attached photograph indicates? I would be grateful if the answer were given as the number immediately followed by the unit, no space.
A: 58°C
